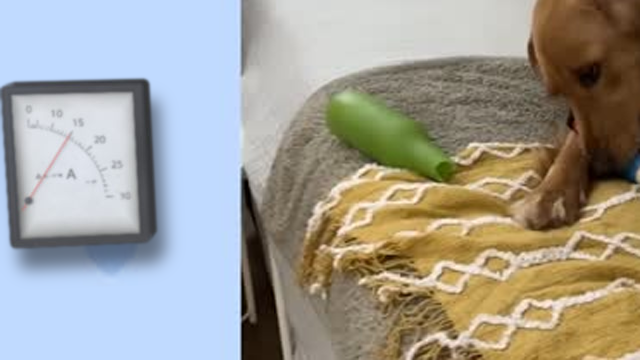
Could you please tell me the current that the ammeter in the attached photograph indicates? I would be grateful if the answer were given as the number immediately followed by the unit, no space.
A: 15A
